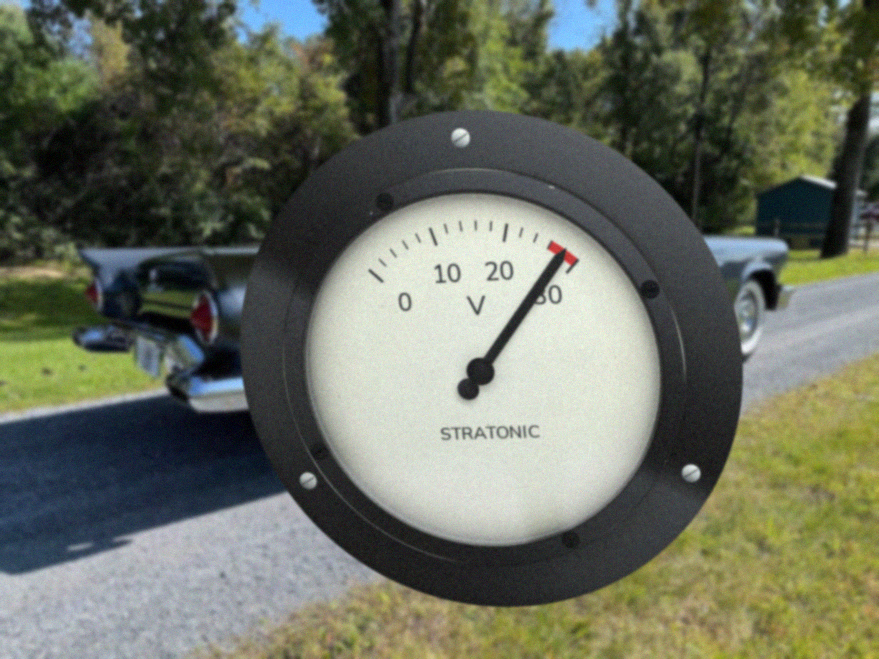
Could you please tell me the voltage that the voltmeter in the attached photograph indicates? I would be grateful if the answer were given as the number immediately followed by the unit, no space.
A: 28V
